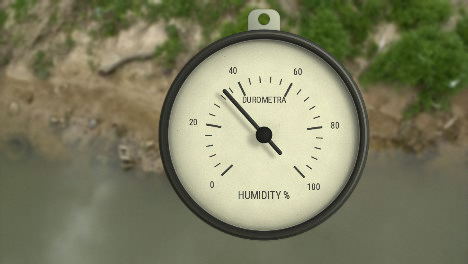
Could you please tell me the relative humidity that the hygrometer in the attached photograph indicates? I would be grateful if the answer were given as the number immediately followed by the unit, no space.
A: 34%
